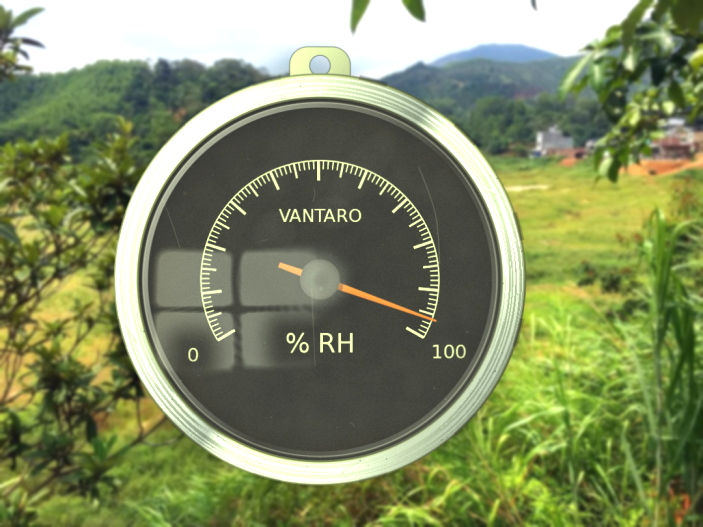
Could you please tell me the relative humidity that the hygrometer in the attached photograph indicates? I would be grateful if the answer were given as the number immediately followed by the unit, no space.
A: 96%
